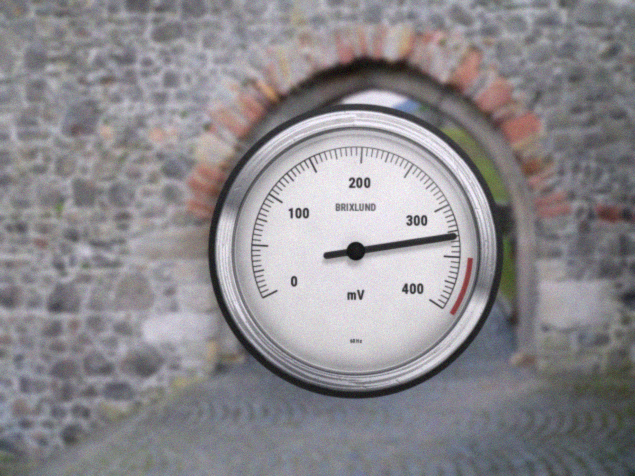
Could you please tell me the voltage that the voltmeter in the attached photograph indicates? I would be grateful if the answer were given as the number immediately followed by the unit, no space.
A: 330mV
